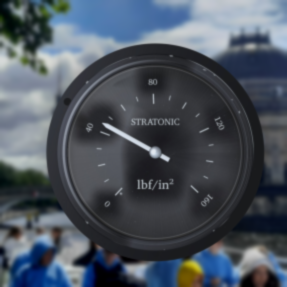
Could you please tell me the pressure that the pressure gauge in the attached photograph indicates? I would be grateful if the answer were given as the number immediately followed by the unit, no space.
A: 45psi
